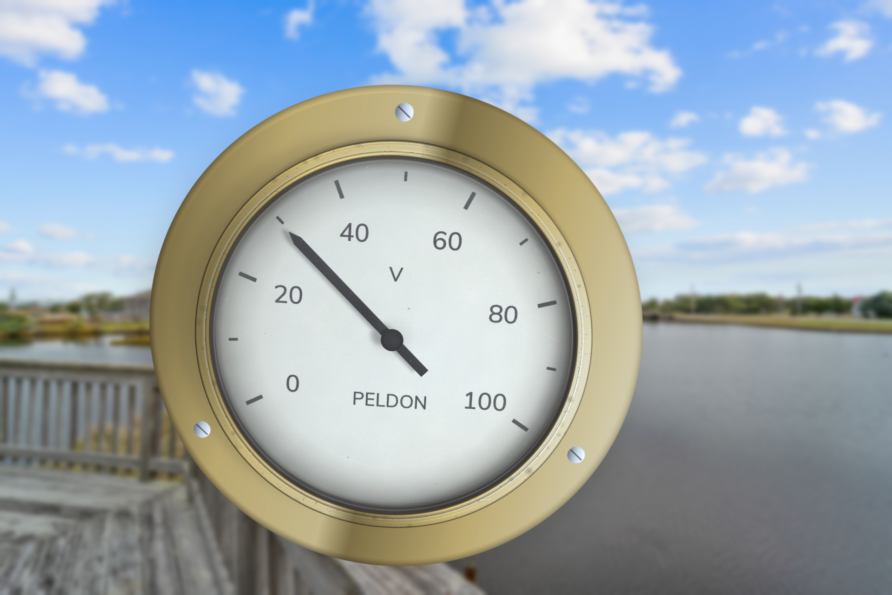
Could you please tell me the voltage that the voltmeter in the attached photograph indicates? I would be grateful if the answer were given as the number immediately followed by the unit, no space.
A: 30V
